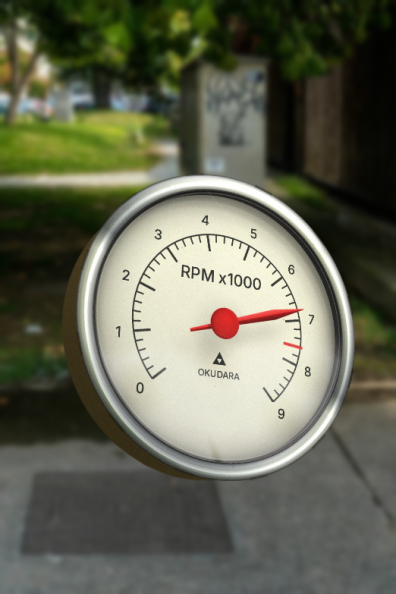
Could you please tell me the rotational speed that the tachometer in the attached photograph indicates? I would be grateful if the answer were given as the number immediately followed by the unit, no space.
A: 6800rpm
